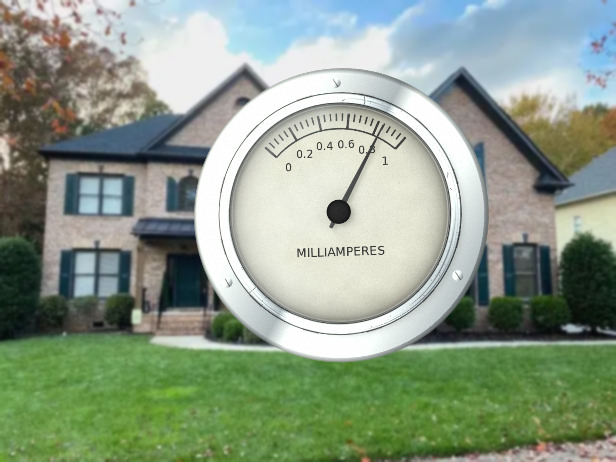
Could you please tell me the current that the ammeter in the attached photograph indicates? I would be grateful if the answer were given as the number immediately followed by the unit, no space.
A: 0.84mA
